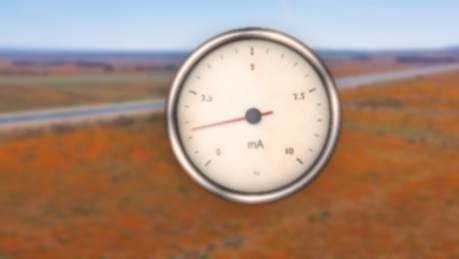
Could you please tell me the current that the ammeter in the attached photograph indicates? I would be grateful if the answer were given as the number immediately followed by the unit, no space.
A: 1.25mA
